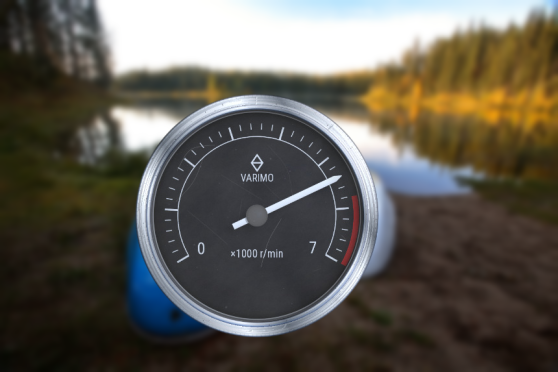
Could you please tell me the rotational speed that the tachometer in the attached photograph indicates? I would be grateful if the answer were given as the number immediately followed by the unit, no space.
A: 5400rpm
